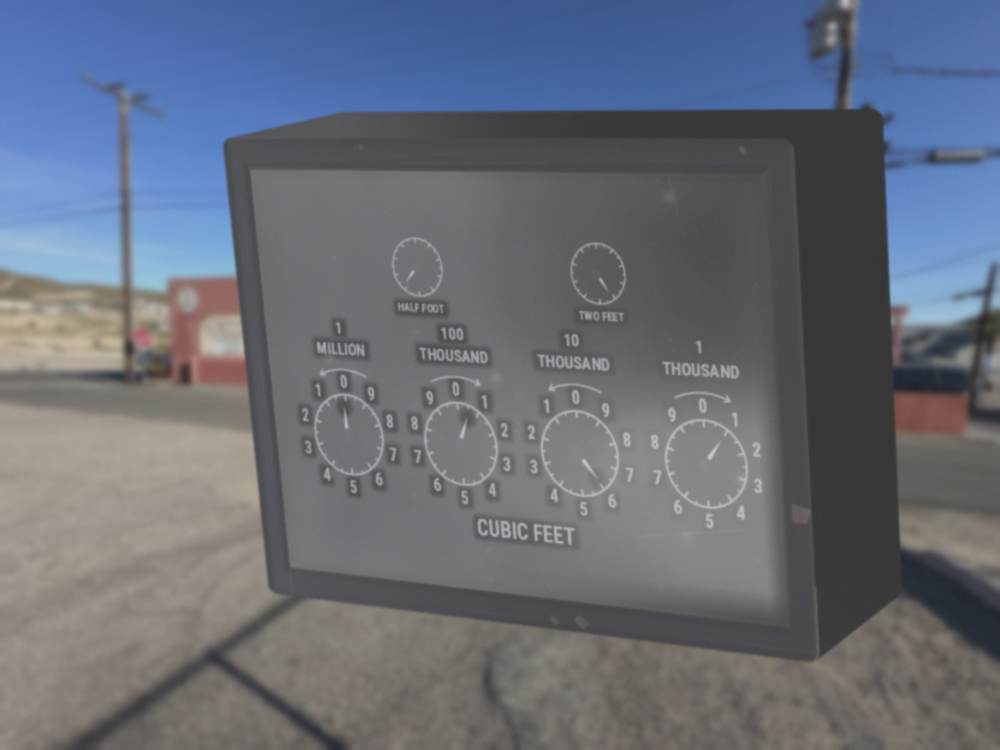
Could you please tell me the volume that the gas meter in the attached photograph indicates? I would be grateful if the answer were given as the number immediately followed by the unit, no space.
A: 6100ft³
